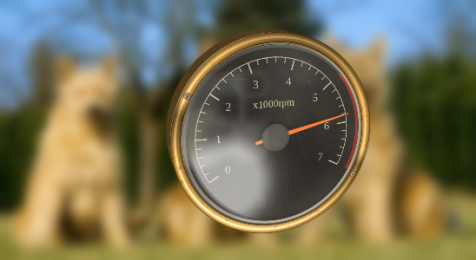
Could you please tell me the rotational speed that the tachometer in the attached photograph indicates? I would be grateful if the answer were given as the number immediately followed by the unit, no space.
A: 5800rpm
